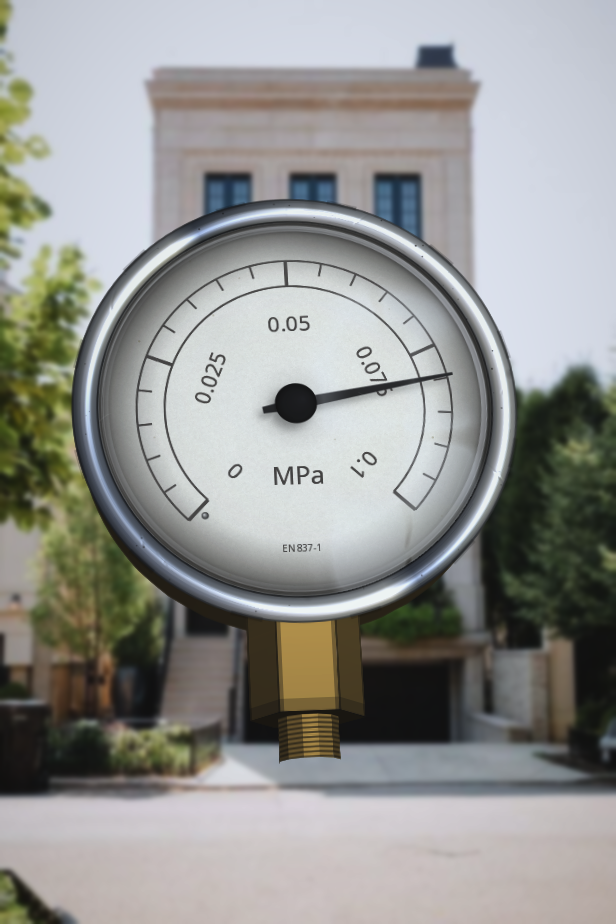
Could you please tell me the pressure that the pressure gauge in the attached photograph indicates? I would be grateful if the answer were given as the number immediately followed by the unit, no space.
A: 0.08MPa
